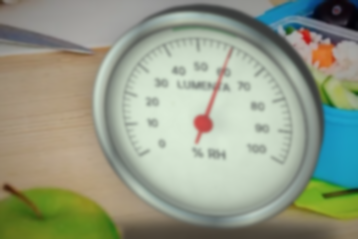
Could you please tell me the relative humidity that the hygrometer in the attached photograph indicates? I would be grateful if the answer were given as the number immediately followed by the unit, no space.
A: 60%
